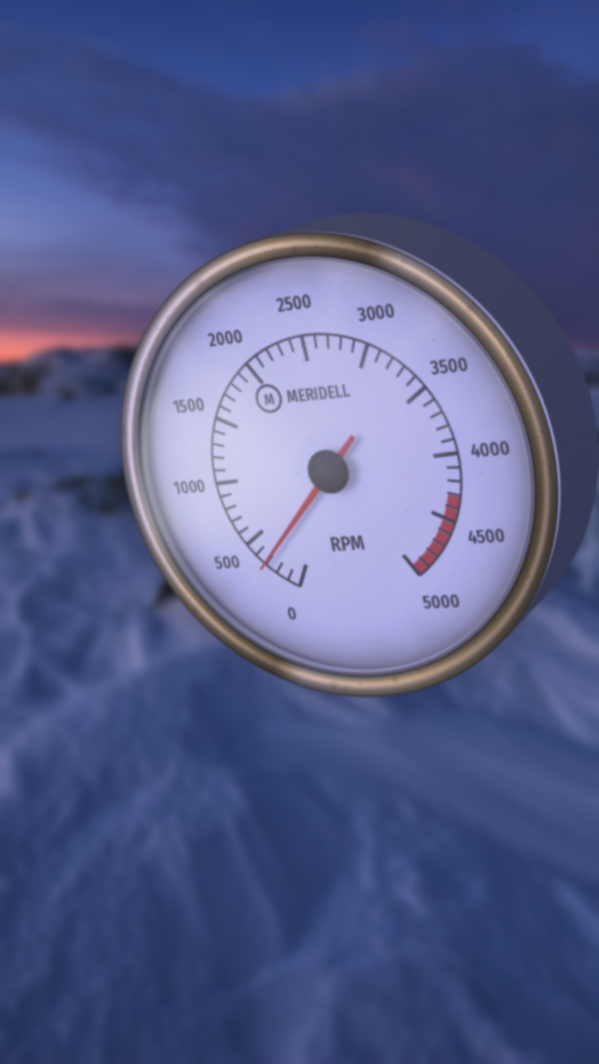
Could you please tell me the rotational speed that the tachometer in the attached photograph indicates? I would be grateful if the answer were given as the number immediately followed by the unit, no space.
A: 300rpm
